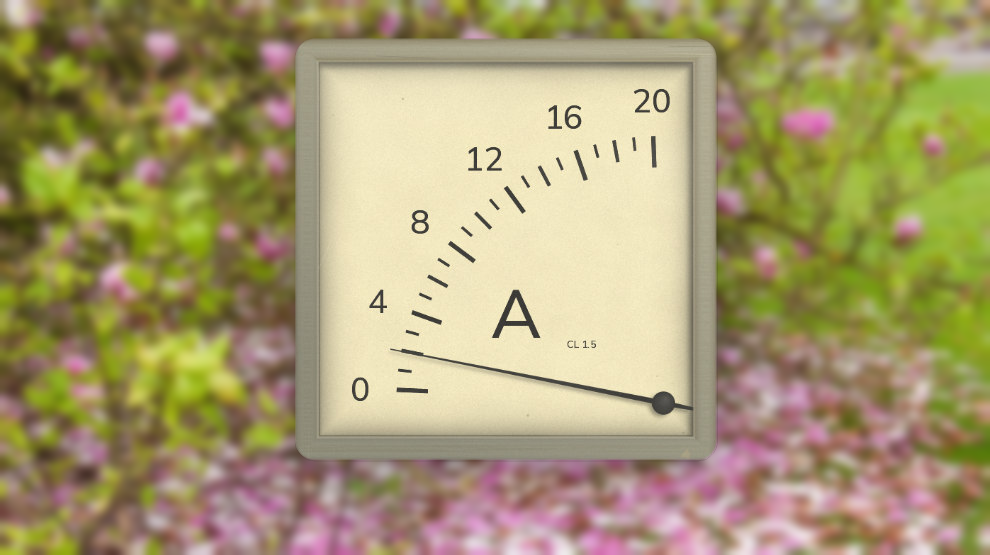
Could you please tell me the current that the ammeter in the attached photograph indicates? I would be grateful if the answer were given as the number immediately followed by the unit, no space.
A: 2A
